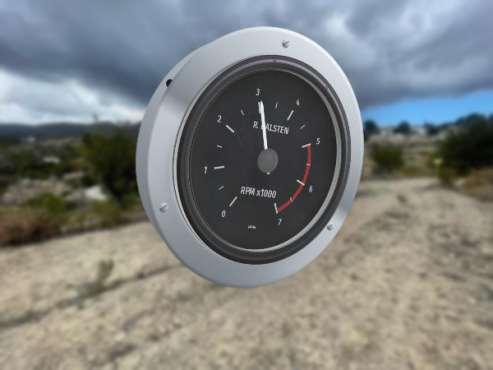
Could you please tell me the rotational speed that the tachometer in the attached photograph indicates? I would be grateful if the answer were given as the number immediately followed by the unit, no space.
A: 3000rpm
